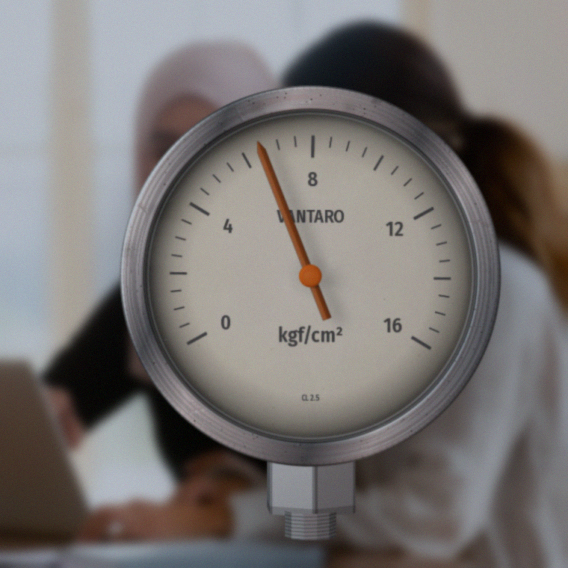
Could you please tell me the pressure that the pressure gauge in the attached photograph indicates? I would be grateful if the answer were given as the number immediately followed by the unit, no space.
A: 6.5kg/cm²
